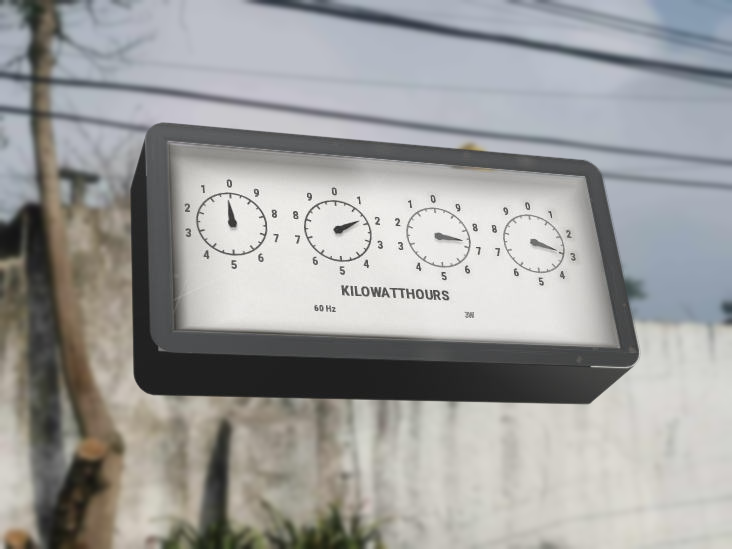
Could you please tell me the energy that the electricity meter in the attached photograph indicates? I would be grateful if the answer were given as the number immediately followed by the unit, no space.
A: 173kWh
